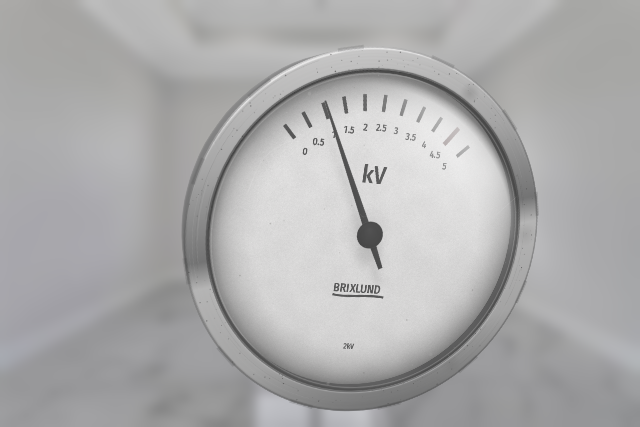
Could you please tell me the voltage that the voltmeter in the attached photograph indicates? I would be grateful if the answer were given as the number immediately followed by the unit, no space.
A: 1kV
